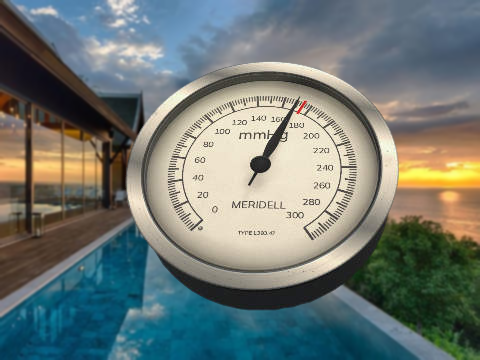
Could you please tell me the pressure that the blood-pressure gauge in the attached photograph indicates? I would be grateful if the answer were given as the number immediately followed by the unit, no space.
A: 170mmHg
